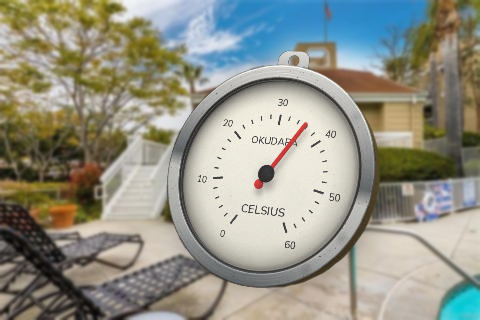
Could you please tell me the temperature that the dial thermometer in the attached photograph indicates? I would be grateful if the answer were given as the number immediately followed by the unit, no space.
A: 36°C
